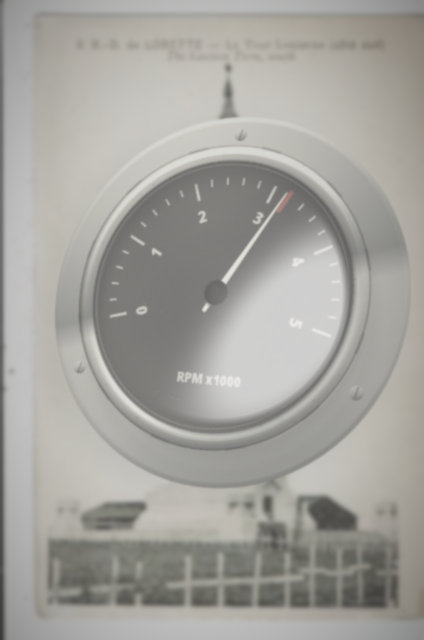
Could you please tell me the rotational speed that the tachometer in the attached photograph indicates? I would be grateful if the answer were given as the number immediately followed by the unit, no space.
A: 3200rpm
